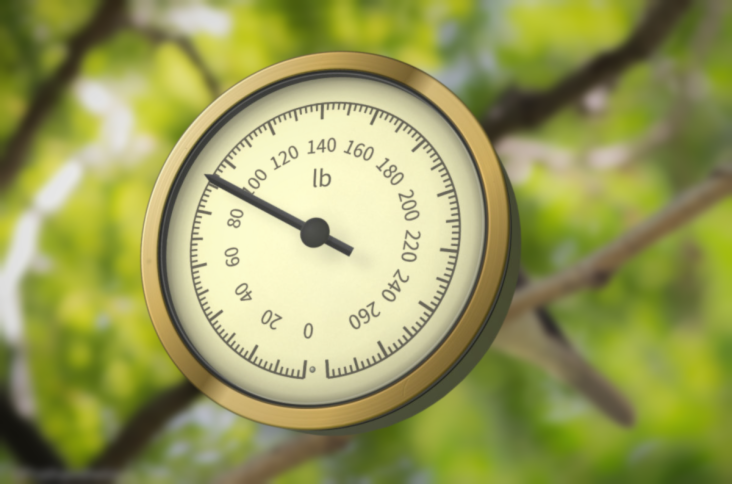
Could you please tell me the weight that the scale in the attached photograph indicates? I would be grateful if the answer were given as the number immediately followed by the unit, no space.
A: 92lb
